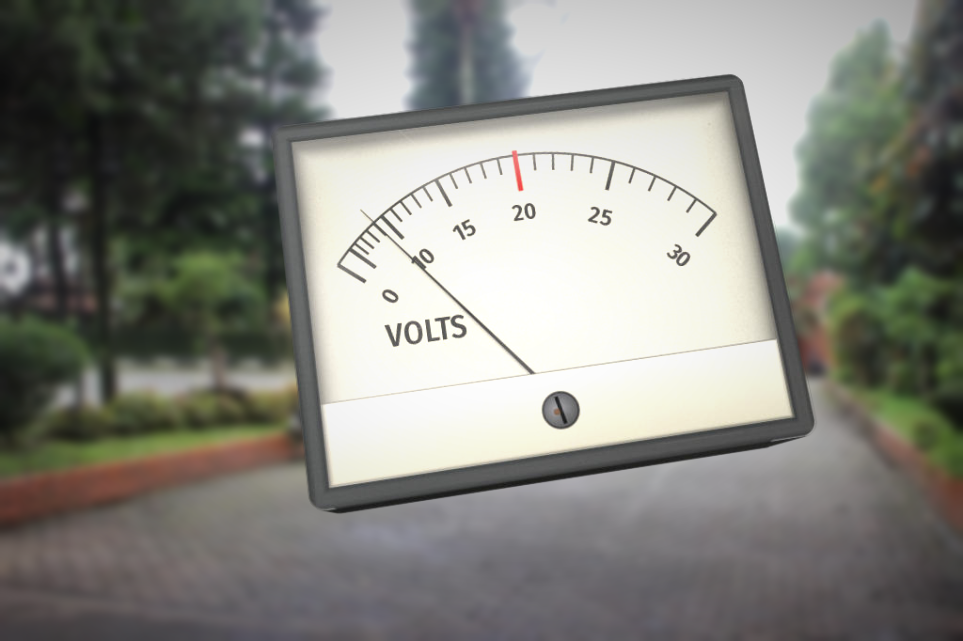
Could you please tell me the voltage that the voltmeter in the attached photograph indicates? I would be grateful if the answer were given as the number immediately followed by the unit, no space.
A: 9V
